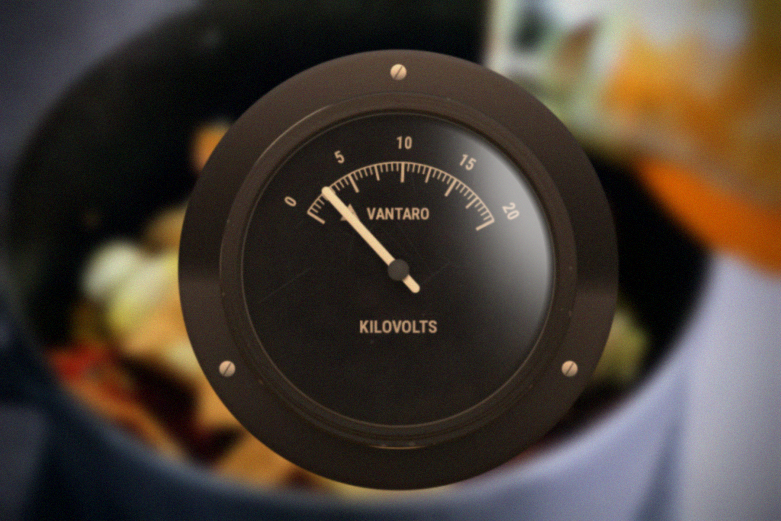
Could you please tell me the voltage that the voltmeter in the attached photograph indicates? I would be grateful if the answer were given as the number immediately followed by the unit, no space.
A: 2.5kV
